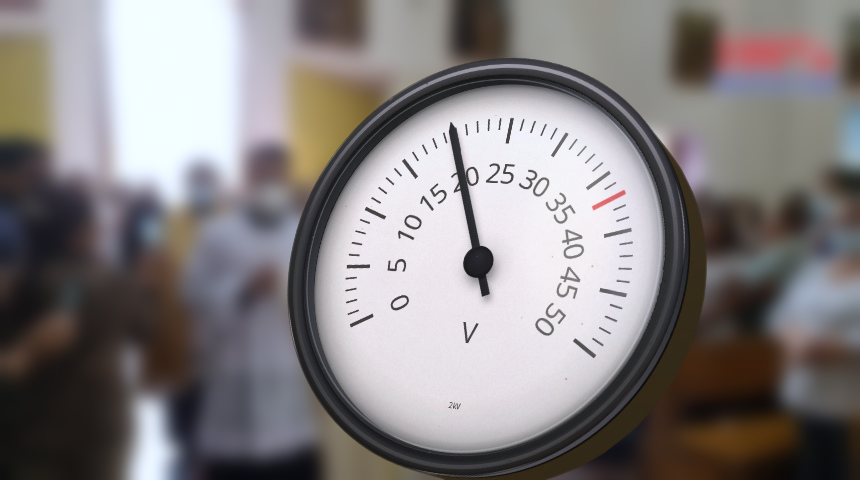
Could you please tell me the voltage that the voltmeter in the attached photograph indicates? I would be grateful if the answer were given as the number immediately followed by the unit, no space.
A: 20V
